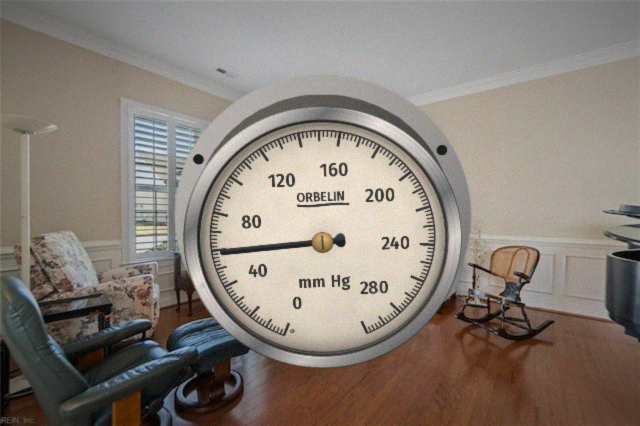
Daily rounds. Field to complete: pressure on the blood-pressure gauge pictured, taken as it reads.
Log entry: 60 mmHg
